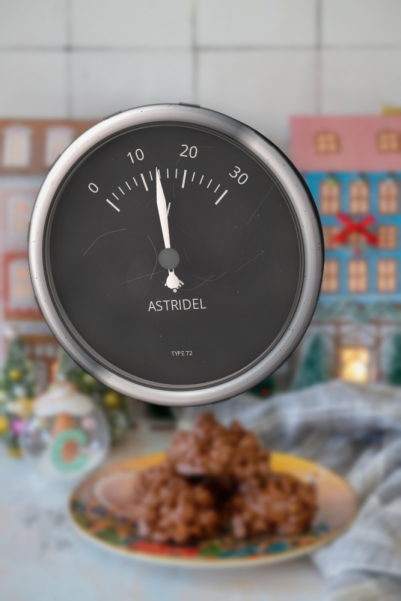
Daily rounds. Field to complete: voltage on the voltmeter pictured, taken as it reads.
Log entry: 14 V
